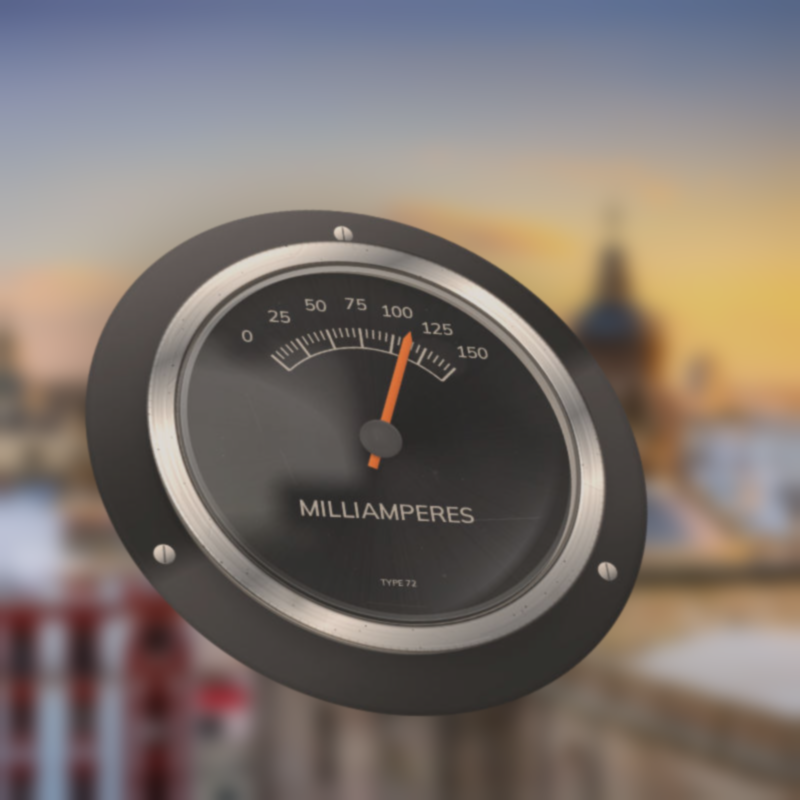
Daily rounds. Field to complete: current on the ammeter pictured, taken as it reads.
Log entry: 110 mA
